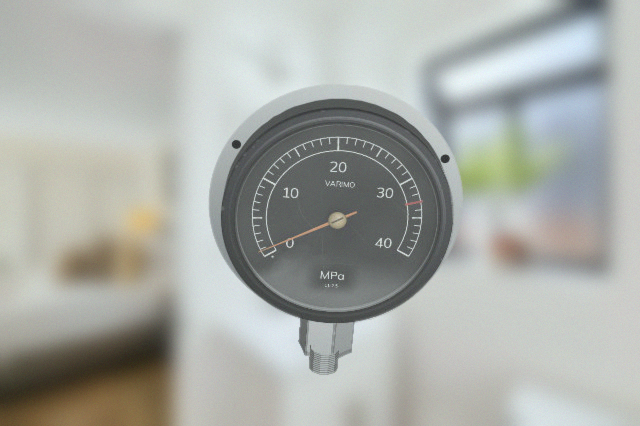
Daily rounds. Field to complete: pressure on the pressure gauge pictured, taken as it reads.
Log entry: 1 MPa
